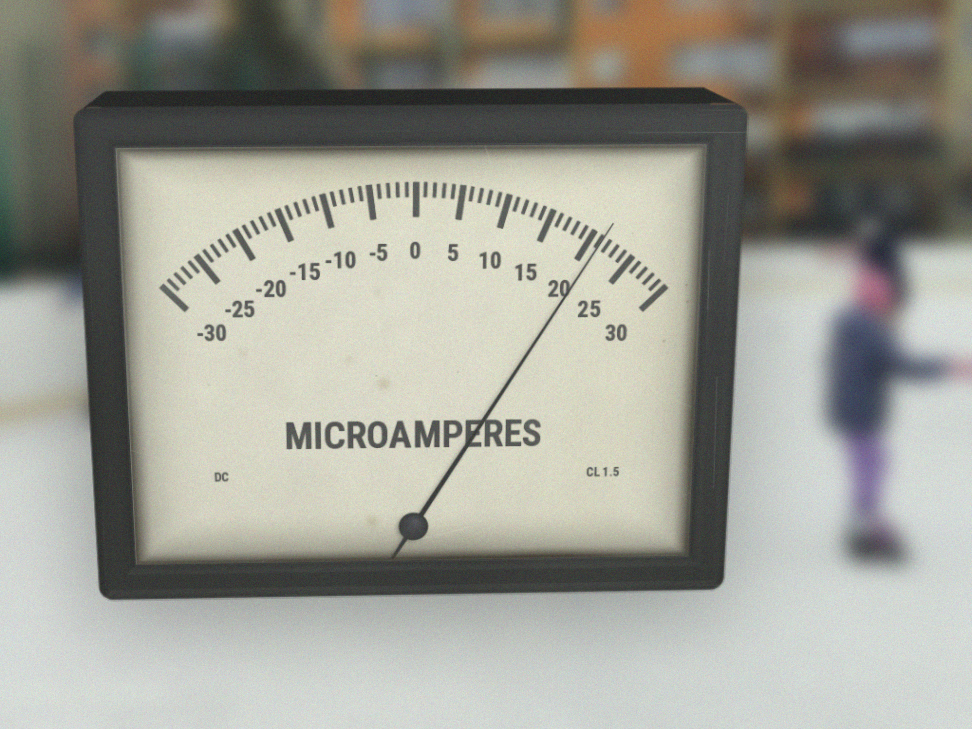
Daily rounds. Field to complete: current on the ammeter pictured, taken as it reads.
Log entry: 21 µA
